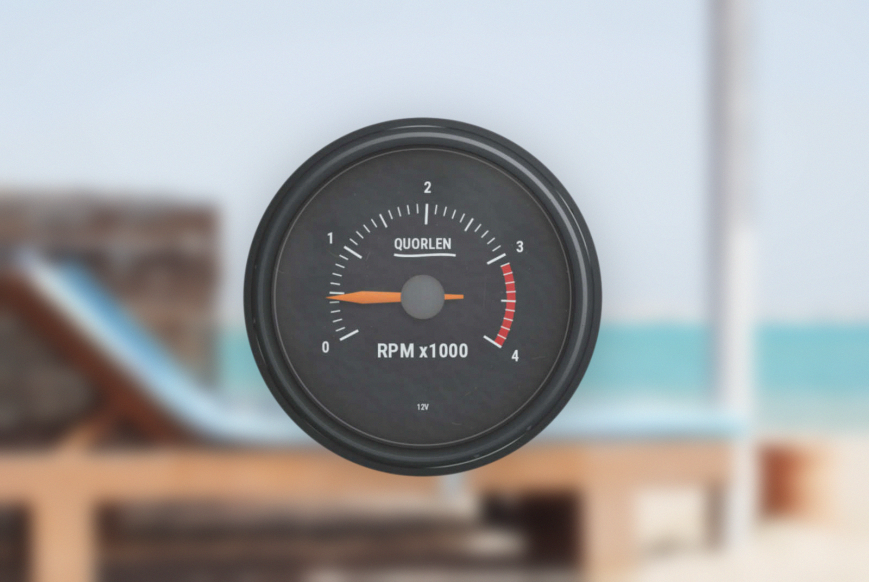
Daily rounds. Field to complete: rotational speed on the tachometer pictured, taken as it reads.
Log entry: 450 rpm
